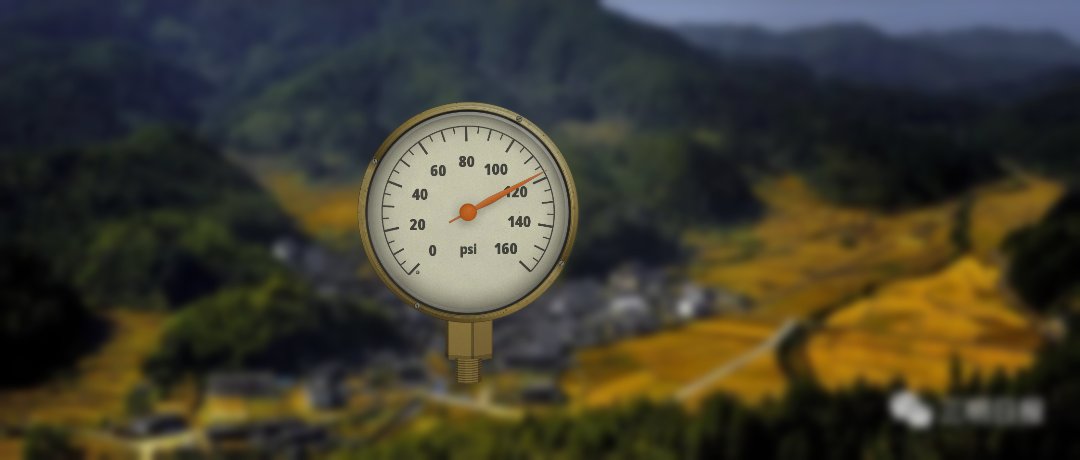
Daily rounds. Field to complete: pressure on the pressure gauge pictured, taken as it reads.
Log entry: 117.5 psi
